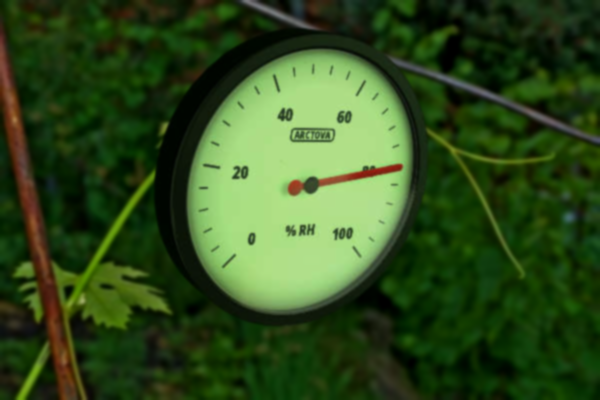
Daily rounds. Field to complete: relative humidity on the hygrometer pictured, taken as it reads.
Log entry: 80 %
